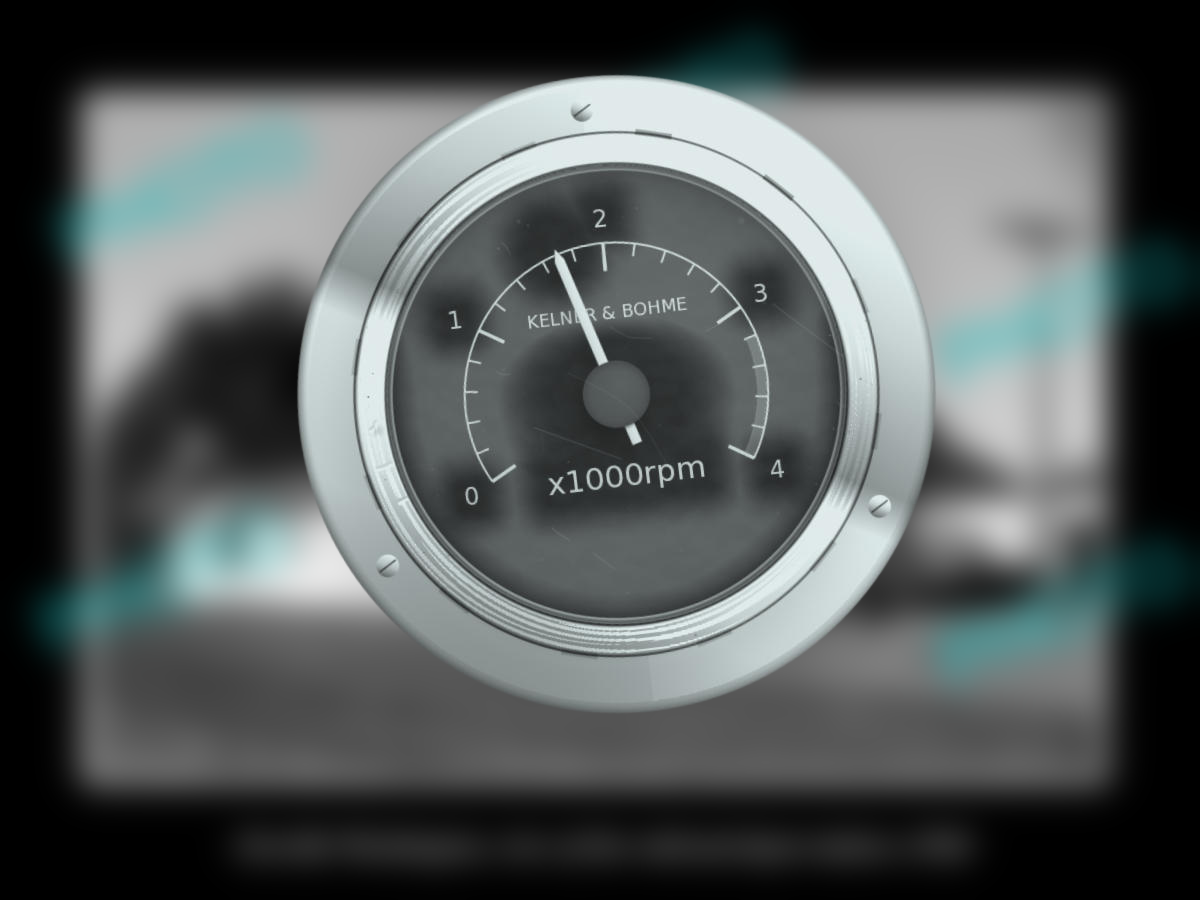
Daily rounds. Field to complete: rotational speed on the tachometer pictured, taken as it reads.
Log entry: 1700 rpm
